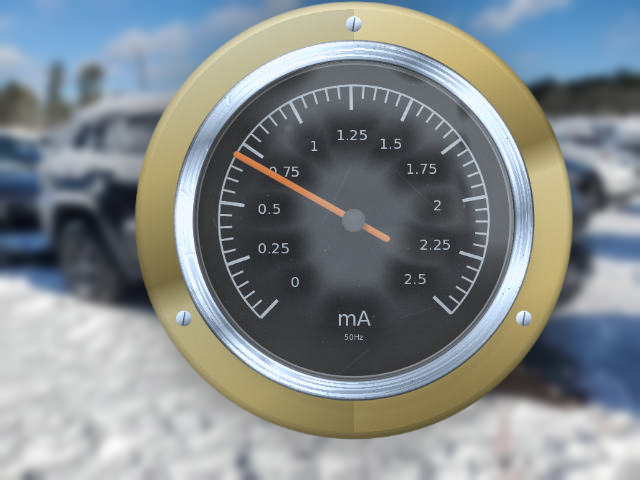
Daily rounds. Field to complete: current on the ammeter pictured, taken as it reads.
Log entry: 0.7 mA
